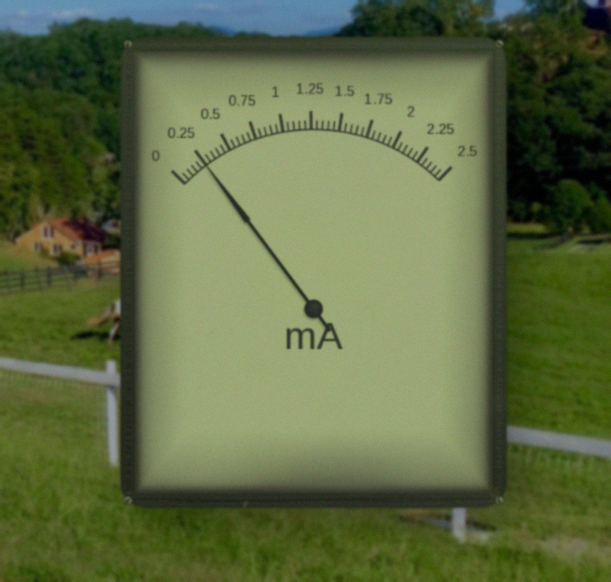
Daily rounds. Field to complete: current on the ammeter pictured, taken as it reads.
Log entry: 0.25 mA
